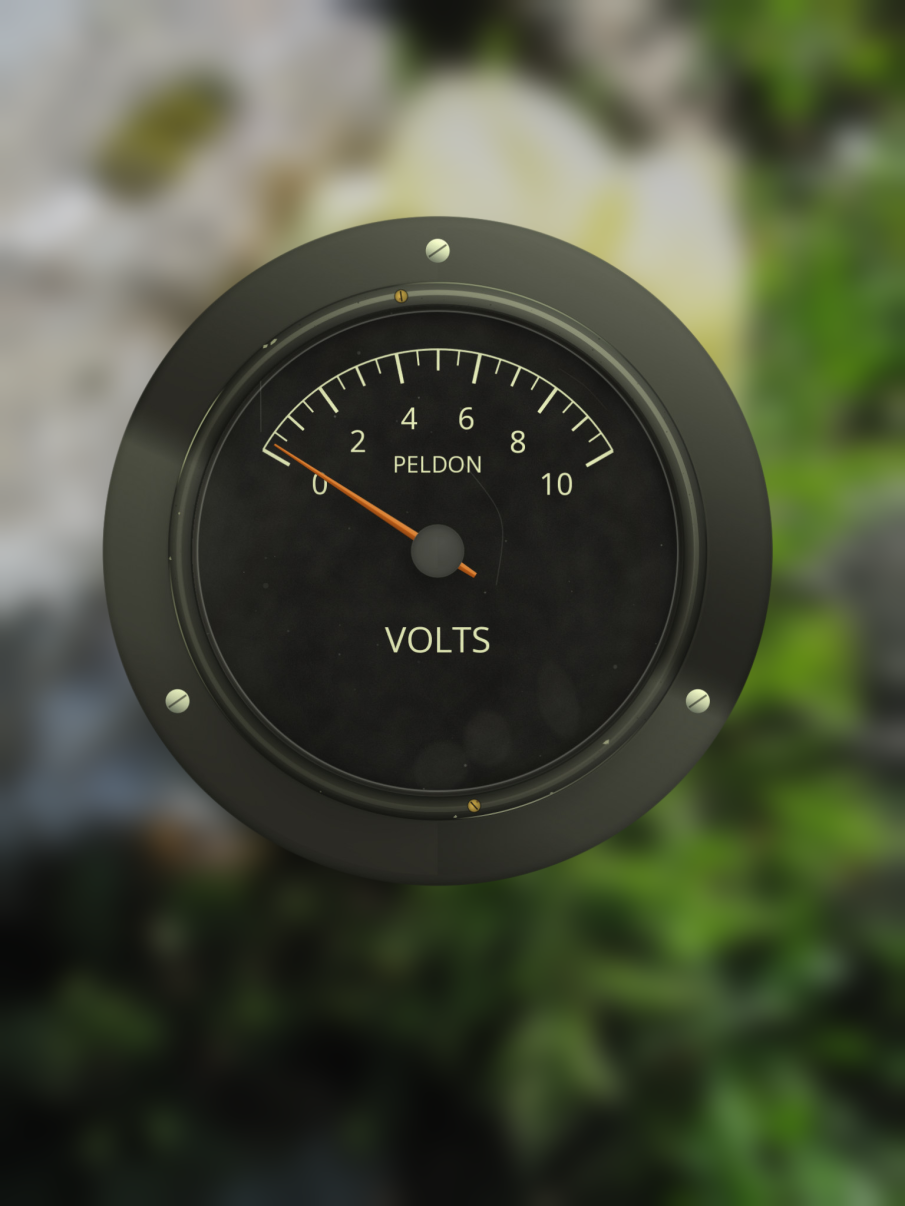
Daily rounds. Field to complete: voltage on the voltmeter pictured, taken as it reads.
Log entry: 0.25 V
